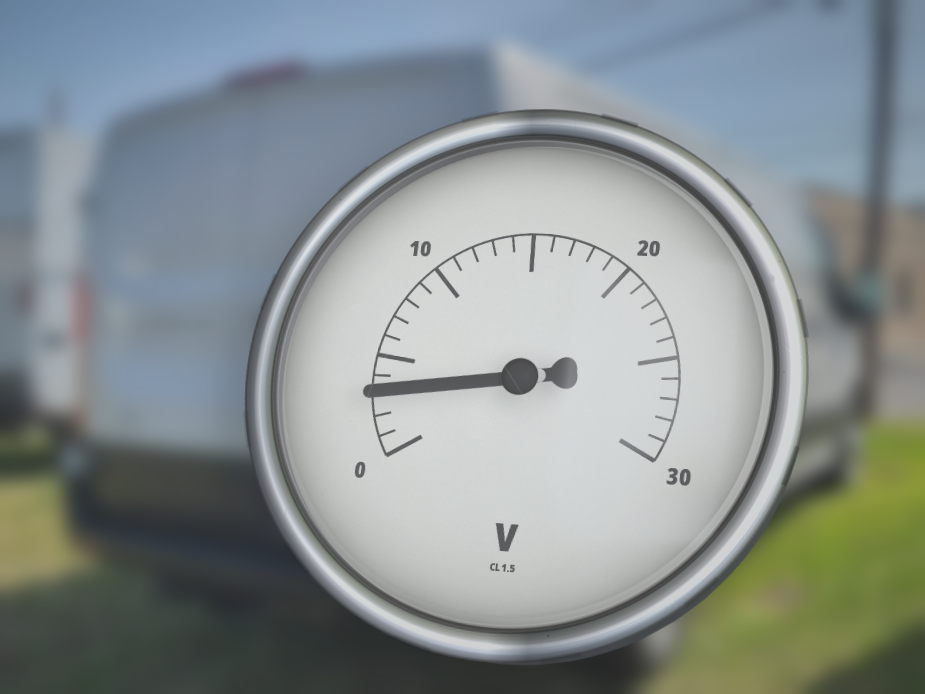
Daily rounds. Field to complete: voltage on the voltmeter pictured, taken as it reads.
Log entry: 3 V
